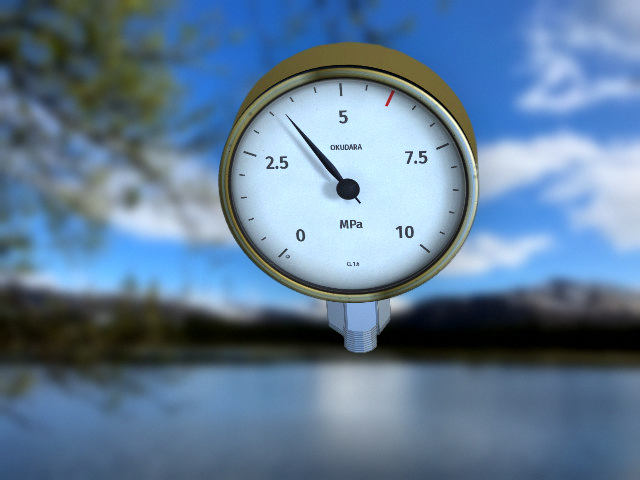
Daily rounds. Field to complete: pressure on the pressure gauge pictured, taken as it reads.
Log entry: 3.75 MPa
